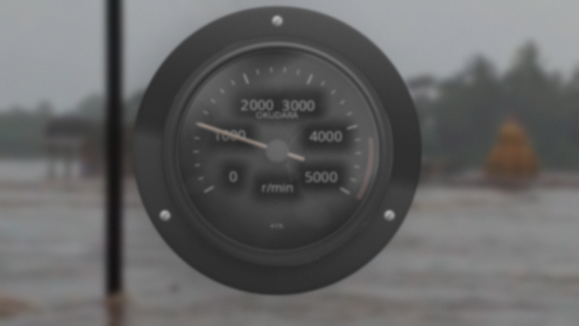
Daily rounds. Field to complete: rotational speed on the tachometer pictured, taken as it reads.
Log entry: 1000 rpm
